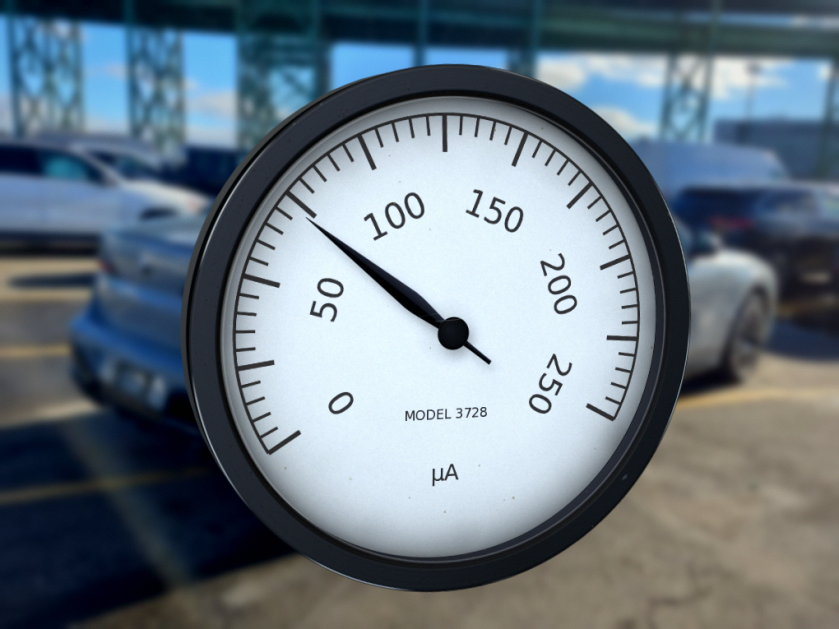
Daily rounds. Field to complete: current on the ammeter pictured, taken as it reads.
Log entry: 72.5 µA
